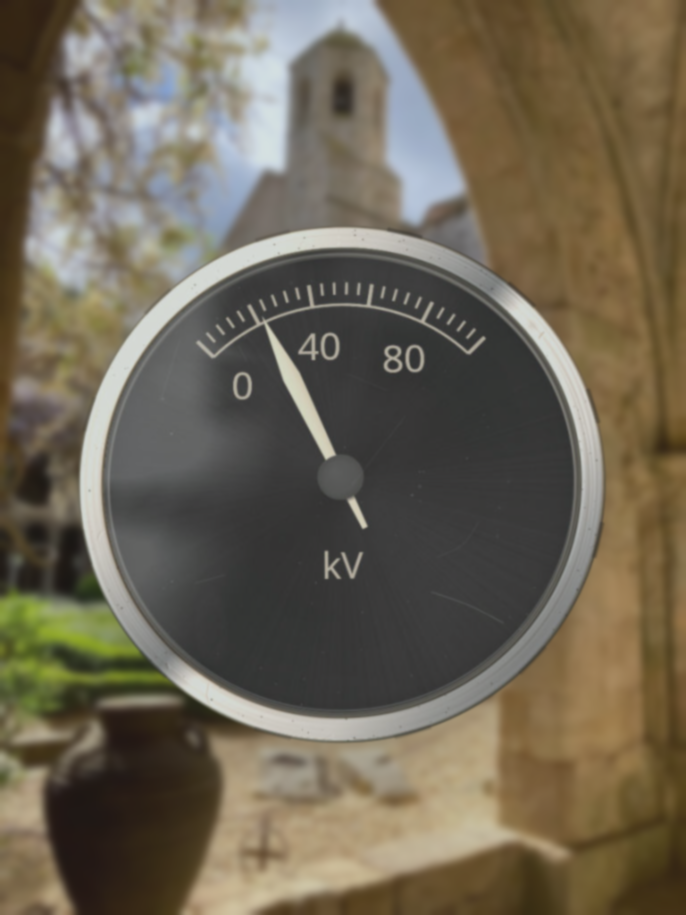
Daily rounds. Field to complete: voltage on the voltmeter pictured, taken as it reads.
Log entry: 22 kV
